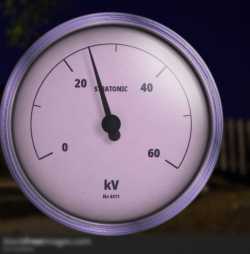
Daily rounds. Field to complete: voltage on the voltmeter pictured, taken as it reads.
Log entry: 25 kV
